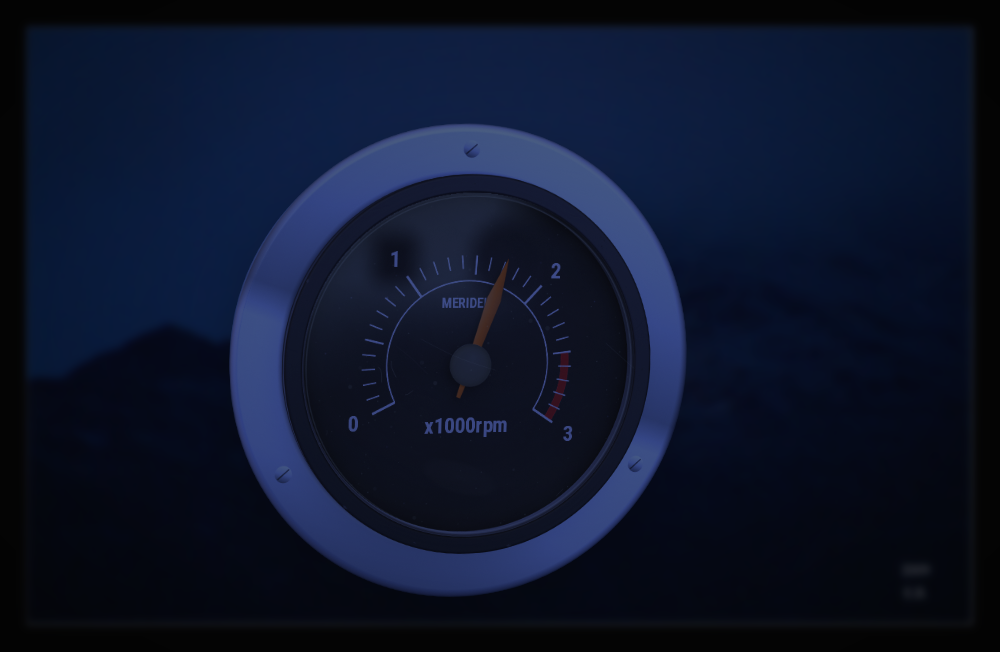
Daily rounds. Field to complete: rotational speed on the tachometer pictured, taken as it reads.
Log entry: 1700 rpm
